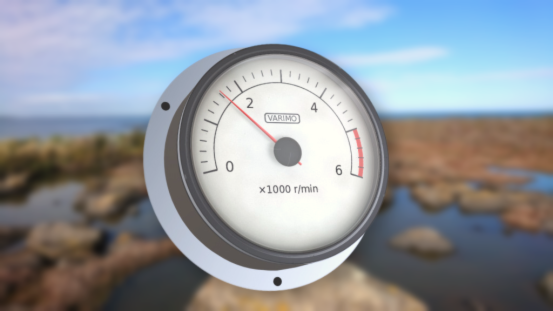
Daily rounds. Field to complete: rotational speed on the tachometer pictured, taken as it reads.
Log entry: 1600 rpm
